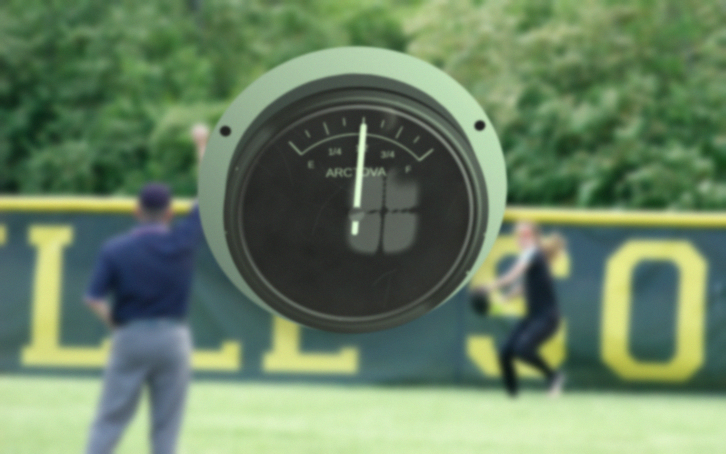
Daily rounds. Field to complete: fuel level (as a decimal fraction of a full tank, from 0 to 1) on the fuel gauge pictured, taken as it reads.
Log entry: 0.5
